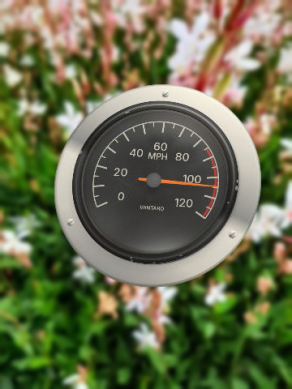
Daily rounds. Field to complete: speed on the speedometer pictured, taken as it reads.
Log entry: 105 mph
